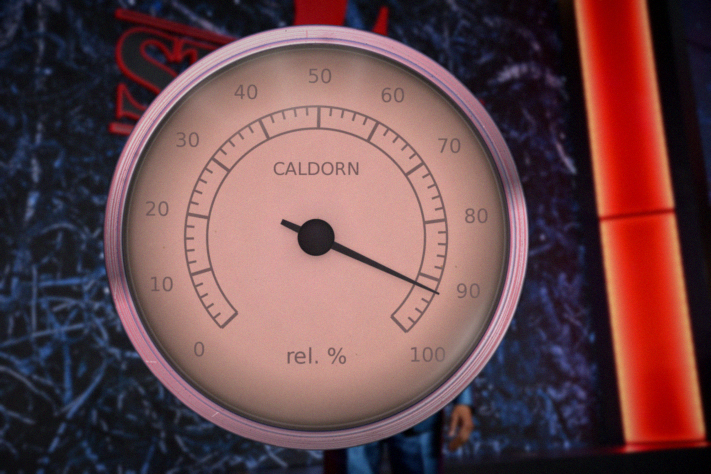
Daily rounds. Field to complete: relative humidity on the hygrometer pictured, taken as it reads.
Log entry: 92 %
